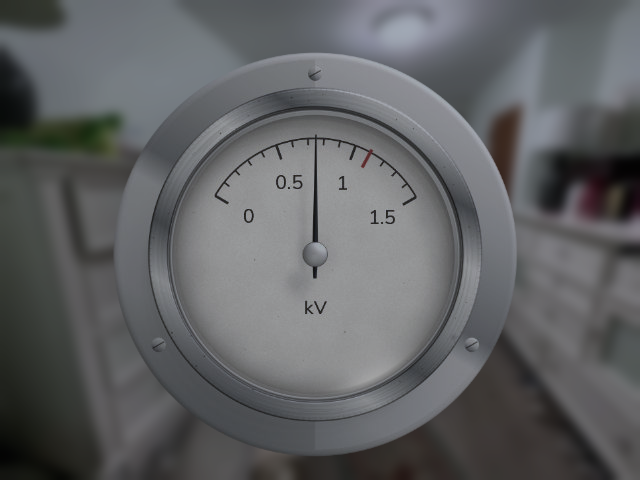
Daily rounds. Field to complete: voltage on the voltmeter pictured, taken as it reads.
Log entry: 0.75 kV
